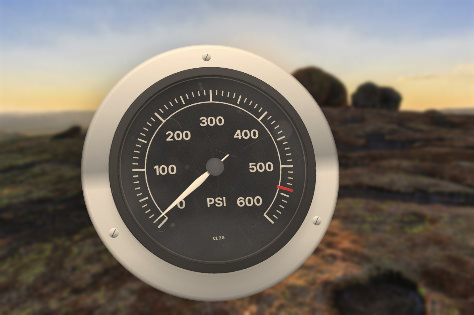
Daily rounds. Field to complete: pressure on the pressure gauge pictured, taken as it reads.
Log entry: 10 psi
